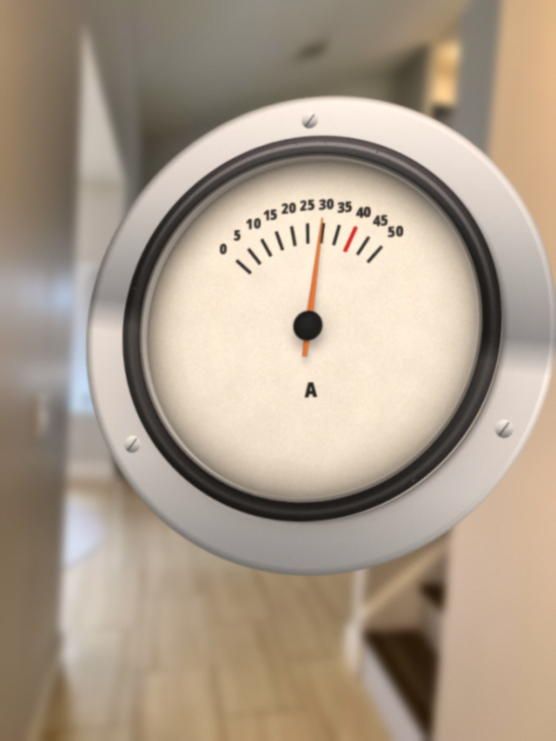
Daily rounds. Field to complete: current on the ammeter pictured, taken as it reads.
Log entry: 30 A
